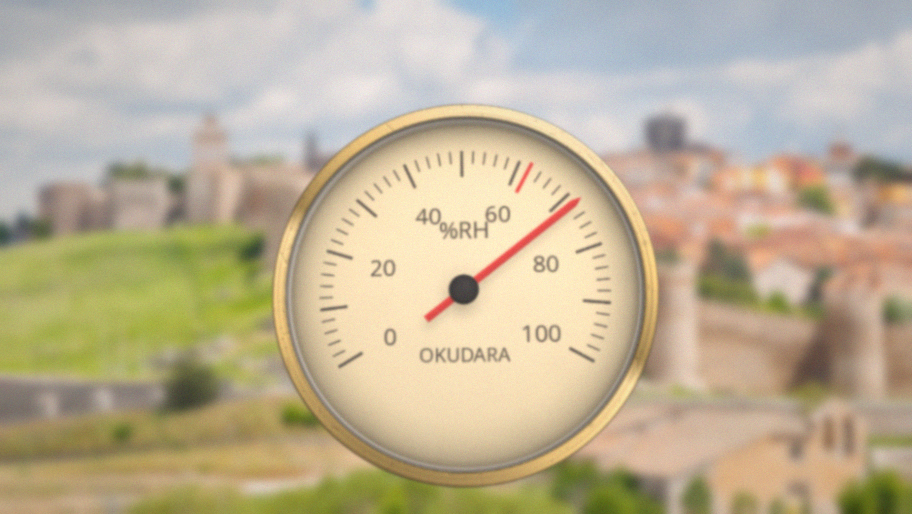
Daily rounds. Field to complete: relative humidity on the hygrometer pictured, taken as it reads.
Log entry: 72 %
